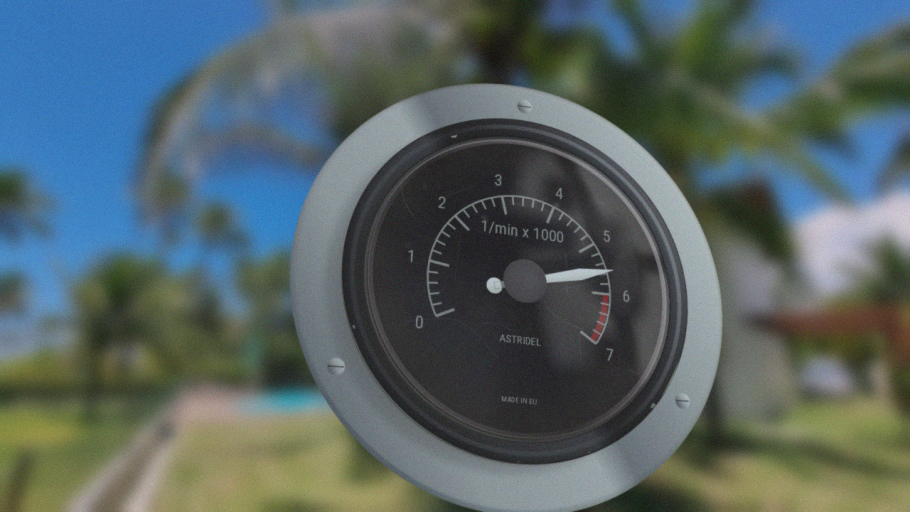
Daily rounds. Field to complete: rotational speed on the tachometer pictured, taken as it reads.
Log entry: 5600 rpm
